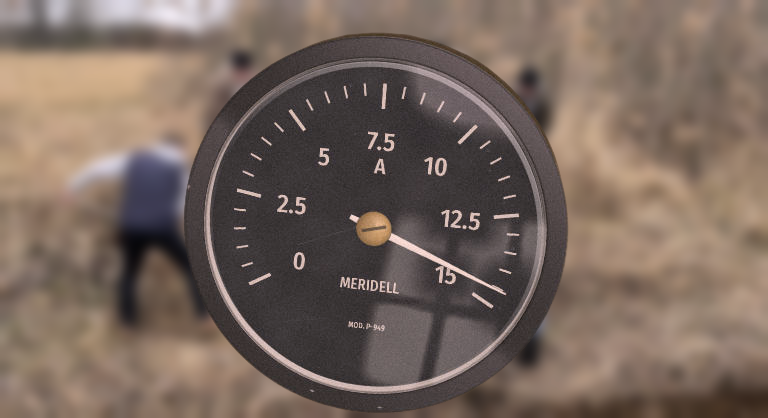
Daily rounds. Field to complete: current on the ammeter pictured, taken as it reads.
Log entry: 14.5 A
